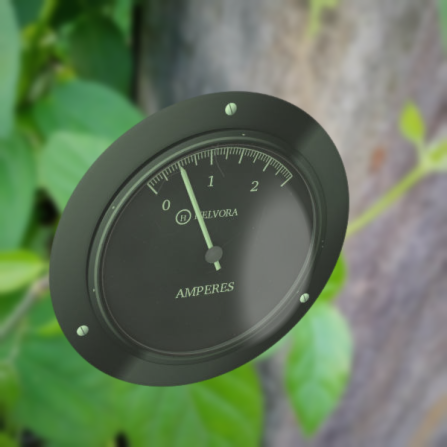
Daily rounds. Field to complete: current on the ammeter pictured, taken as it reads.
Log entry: 0.5 A
